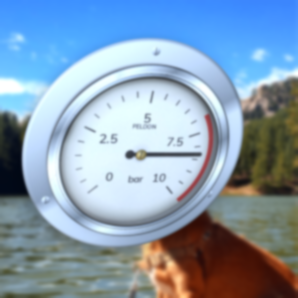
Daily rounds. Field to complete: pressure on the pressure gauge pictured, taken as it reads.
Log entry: 8.25 bar
